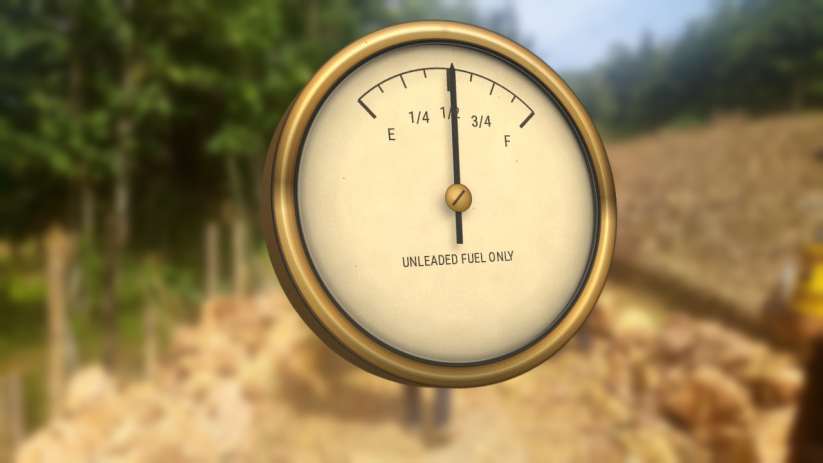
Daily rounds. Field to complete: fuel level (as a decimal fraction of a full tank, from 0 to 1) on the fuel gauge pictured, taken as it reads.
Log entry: 0.5
